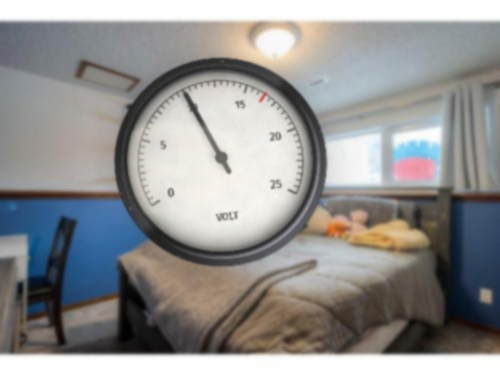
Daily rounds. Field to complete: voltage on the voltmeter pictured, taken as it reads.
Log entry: 10 V
